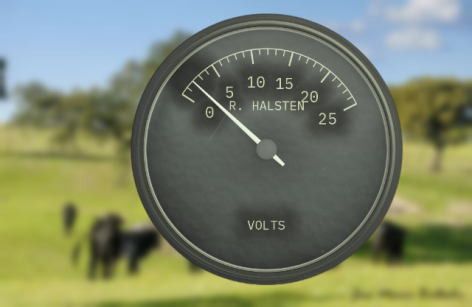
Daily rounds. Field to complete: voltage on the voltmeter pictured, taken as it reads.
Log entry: 2 V
